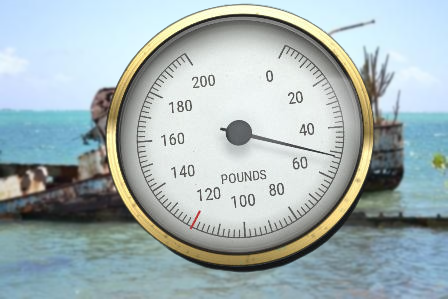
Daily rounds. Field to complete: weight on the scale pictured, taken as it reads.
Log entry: 52 lb
